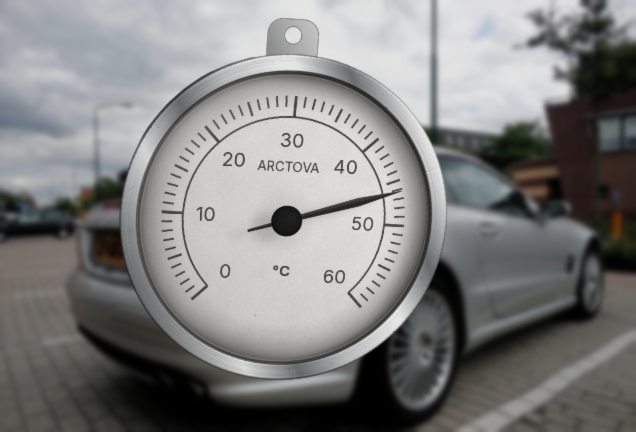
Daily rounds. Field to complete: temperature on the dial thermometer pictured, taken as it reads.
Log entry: 46 °C
